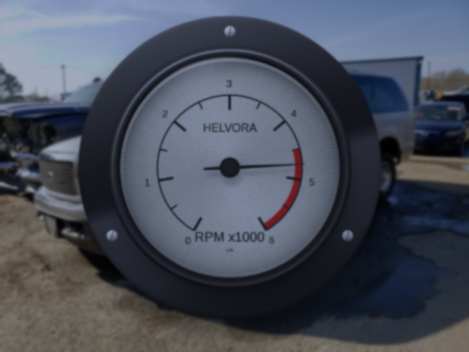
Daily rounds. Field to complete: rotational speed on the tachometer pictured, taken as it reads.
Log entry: 4750 rpm
